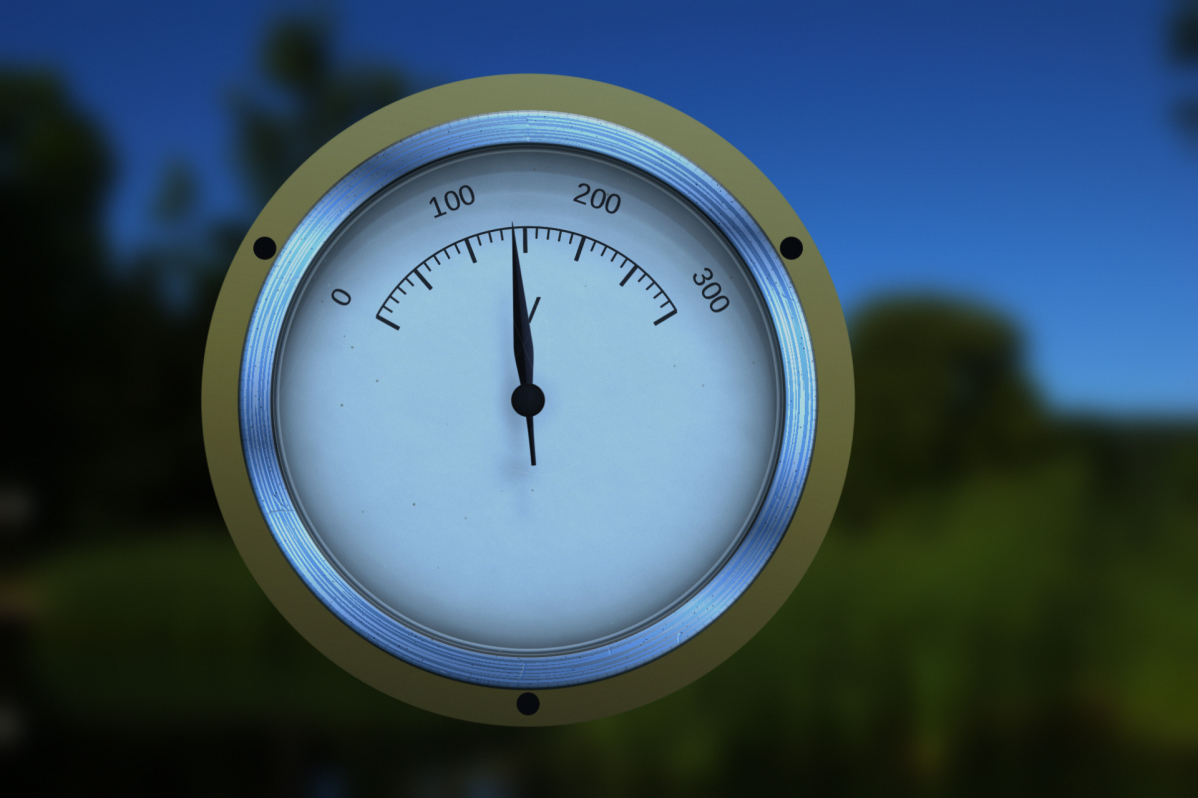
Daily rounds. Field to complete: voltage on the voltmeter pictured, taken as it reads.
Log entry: 140 V
